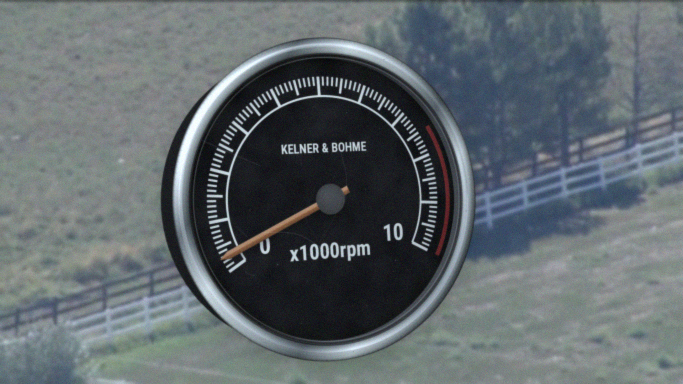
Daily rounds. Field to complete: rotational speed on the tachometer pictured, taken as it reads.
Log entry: 300 rpm
